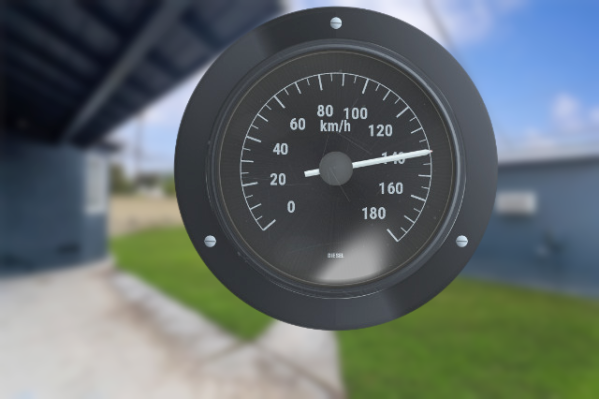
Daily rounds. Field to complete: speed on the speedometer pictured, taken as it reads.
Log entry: 140 km/h
